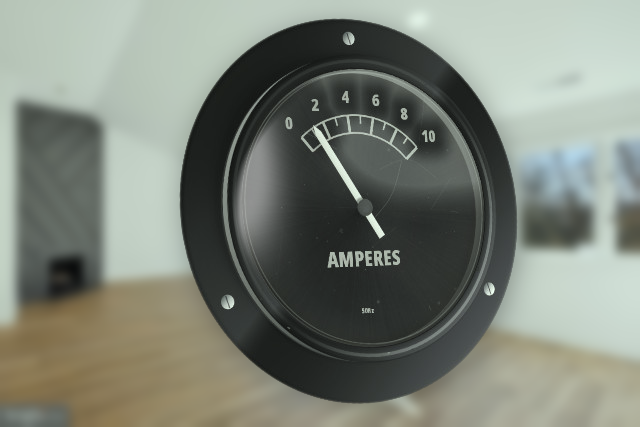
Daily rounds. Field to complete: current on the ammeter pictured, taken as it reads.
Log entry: 1 A
